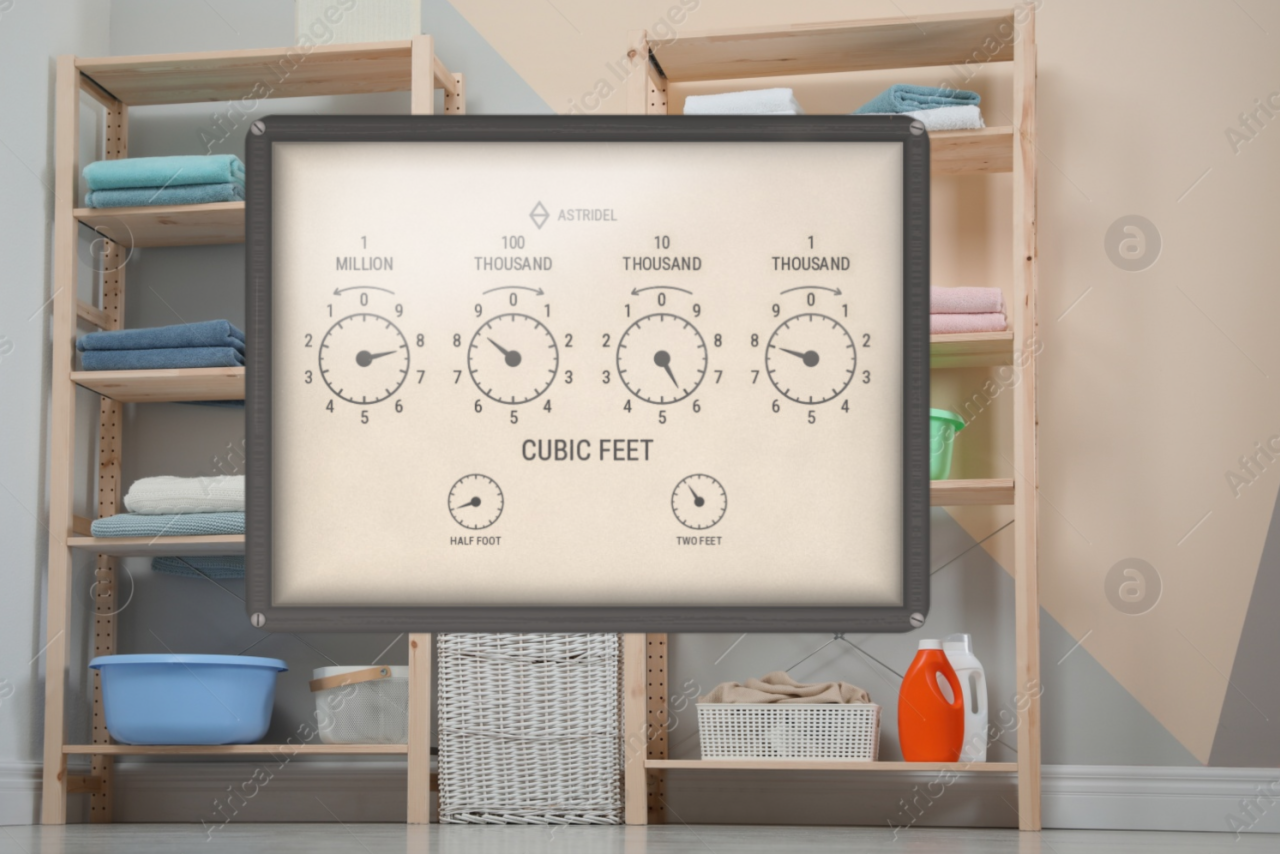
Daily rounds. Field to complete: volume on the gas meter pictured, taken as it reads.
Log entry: 785800 ft³
